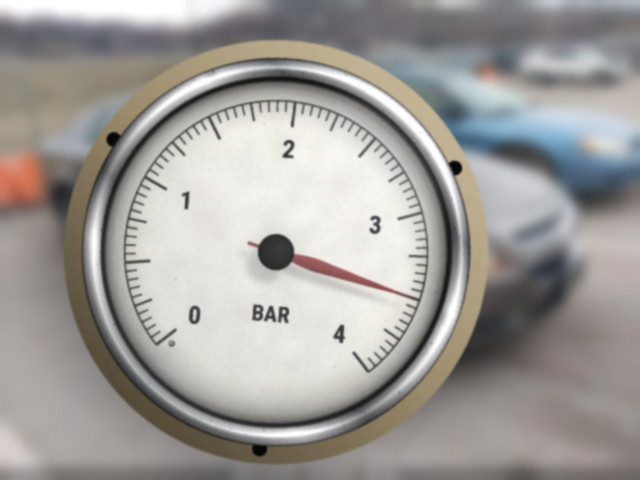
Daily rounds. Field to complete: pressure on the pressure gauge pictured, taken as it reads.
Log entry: 3.5 bar
